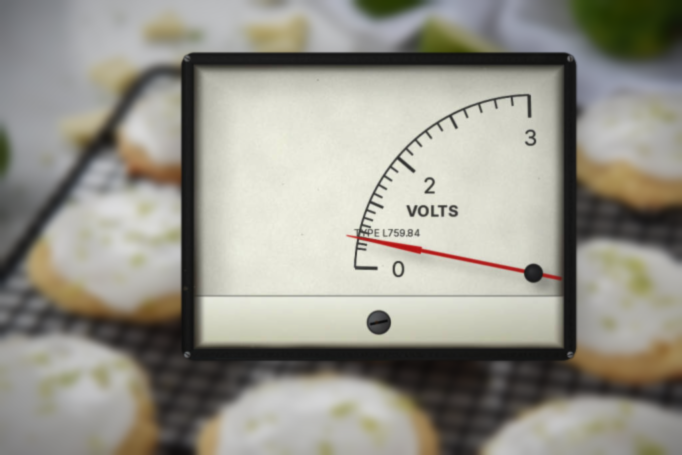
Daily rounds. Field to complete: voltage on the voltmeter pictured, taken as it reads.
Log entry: 1 V
